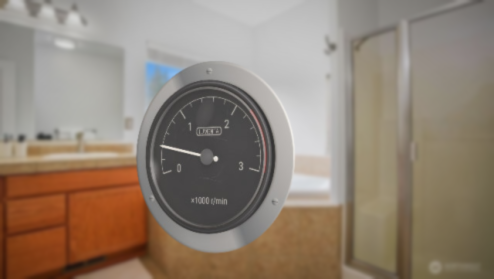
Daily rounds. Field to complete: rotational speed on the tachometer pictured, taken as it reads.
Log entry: 400 rpm
